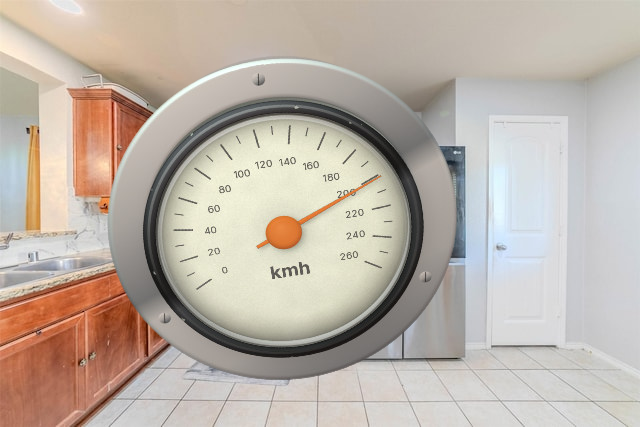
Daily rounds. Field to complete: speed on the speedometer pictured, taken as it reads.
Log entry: 200 km/h
